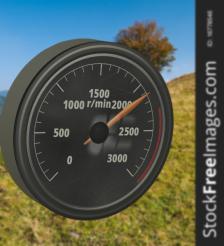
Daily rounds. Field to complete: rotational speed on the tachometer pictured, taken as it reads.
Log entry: 2100 rpm
